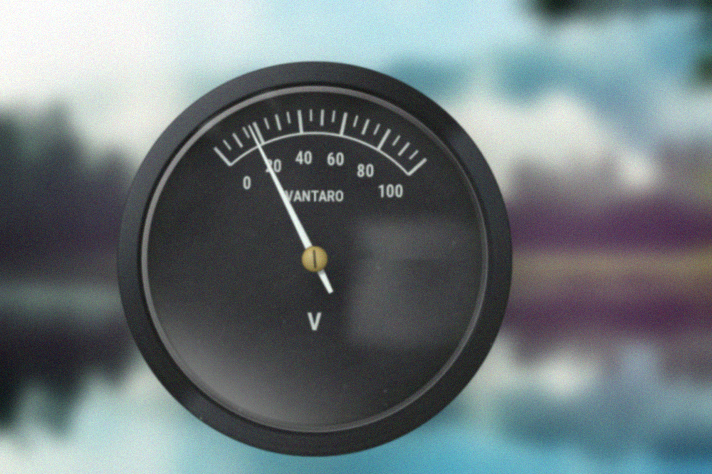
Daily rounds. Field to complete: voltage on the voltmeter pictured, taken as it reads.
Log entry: 17.5 V
